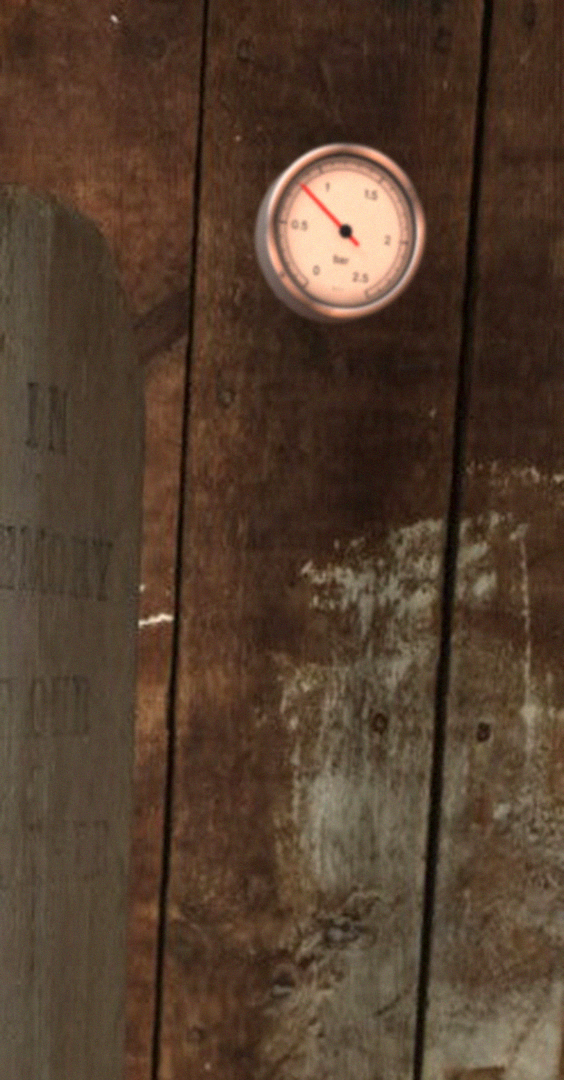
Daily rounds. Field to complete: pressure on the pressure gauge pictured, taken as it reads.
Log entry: 0.8 bar
